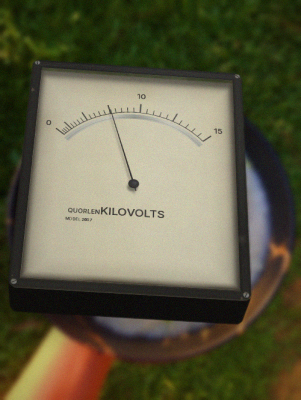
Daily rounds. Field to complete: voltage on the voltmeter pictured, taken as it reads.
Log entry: 7.5 kV
